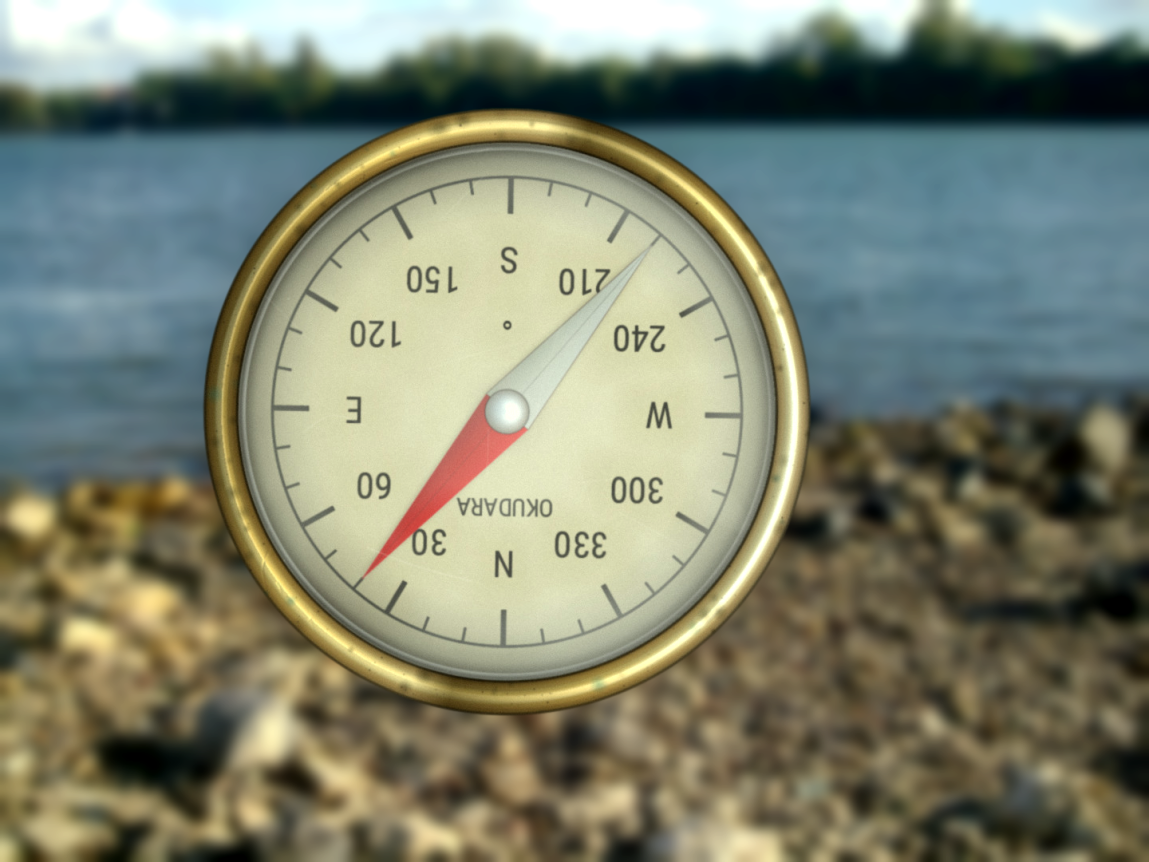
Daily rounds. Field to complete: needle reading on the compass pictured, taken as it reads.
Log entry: 40 °
